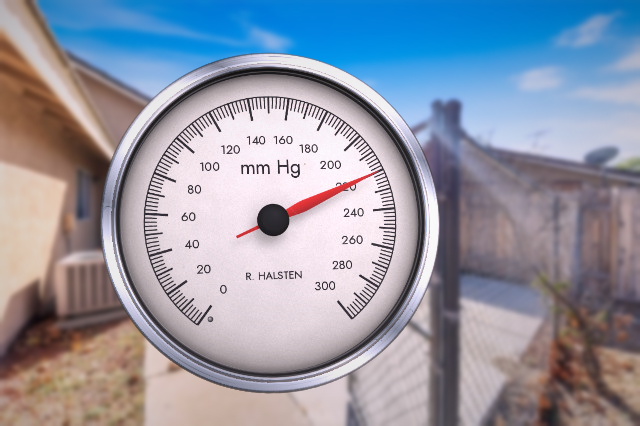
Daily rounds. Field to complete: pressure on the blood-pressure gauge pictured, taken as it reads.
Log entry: 220 mmHg
